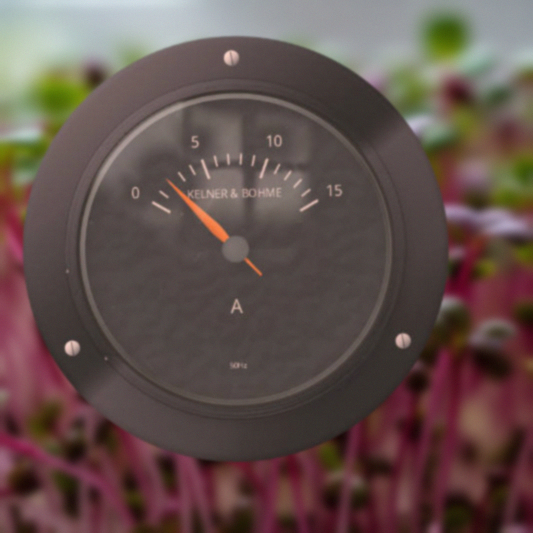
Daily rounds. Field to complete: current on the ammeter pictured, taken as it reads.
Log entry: 2 A
